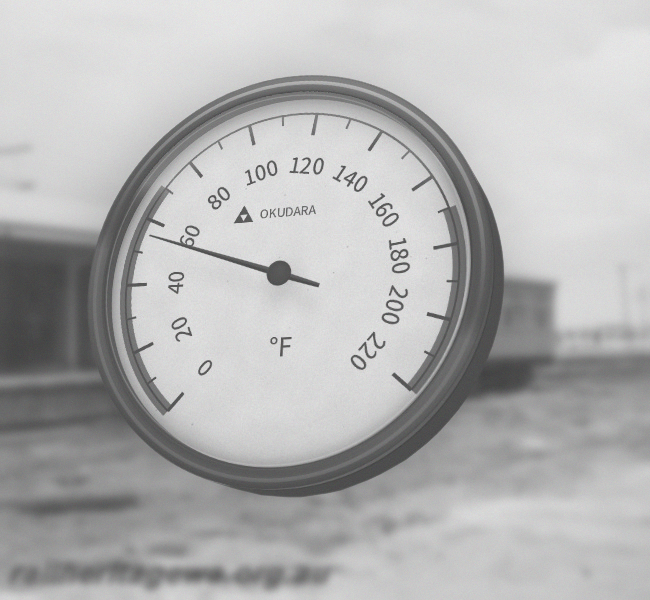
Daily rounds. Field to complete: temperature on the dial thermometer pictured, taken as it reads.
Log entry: 55 °F
